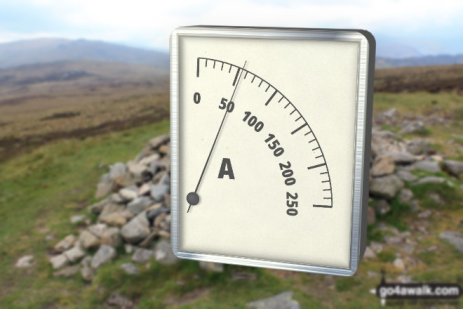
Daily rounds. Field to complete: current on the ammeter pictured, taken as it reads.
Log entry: 55 A
